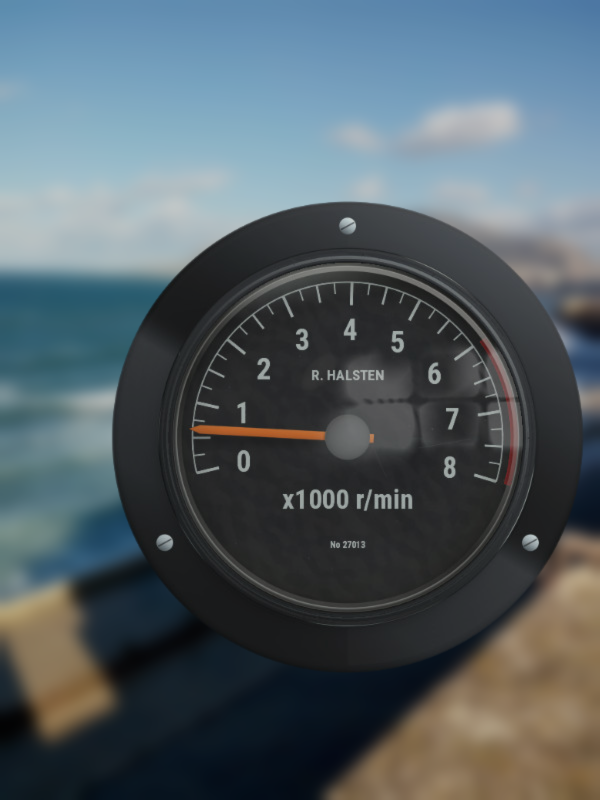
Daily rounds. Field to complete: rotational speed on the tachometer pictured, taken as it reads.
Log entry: 625 rpm
